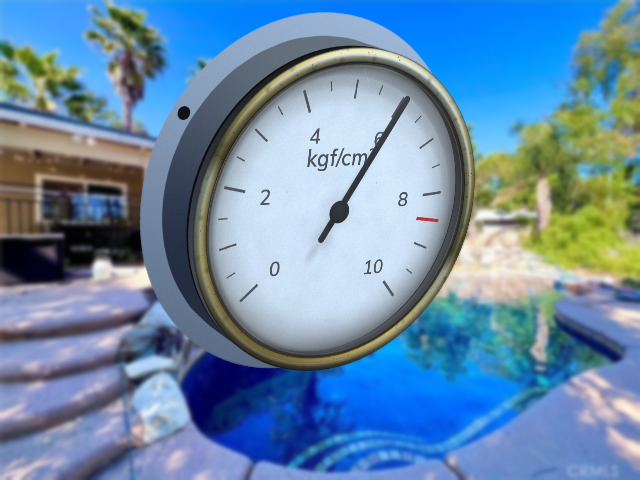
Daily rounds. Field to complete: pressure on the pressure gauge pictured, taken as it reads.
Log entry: 6 kg/cm²
